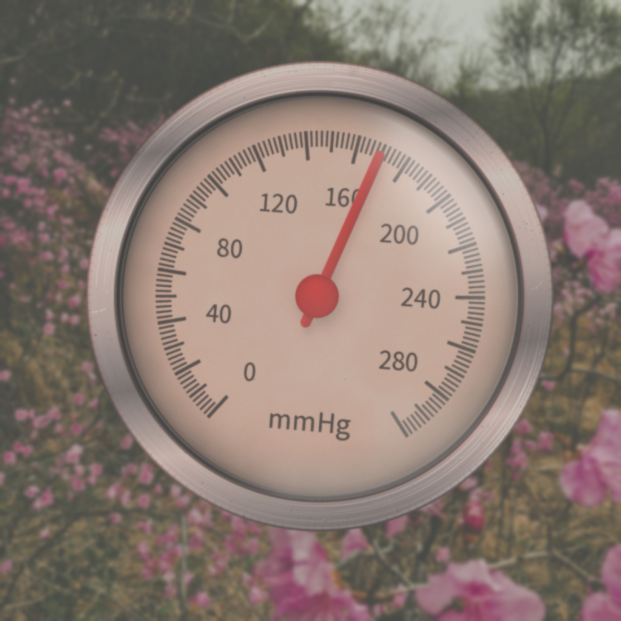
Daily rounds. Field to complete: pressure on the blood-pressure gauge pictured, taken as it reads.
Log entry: 170 mmHg
